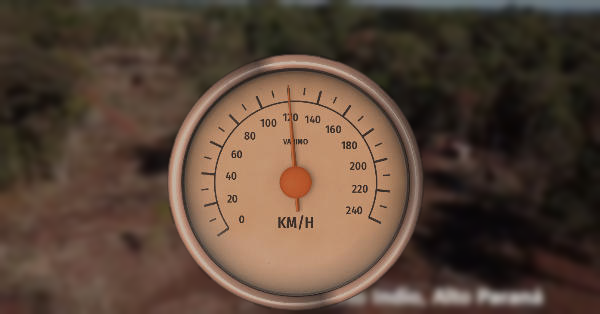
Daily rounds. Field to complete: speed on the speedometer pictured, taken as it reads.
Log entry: 120 km/h
